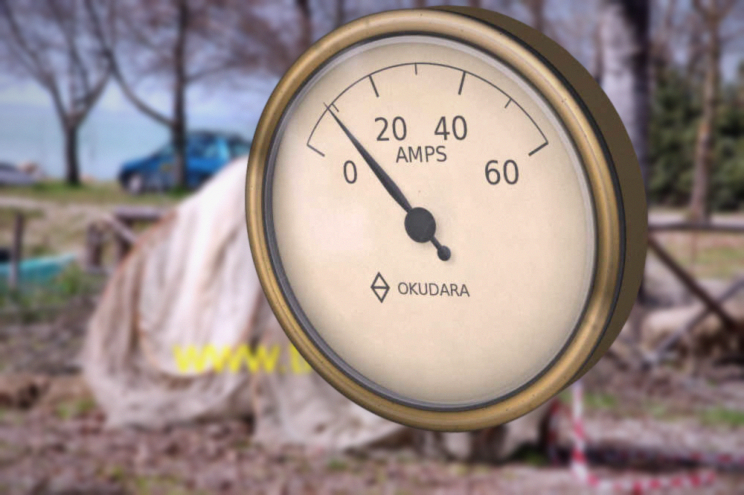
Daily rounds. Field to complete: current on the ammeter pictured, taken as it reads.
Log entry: 10 A
